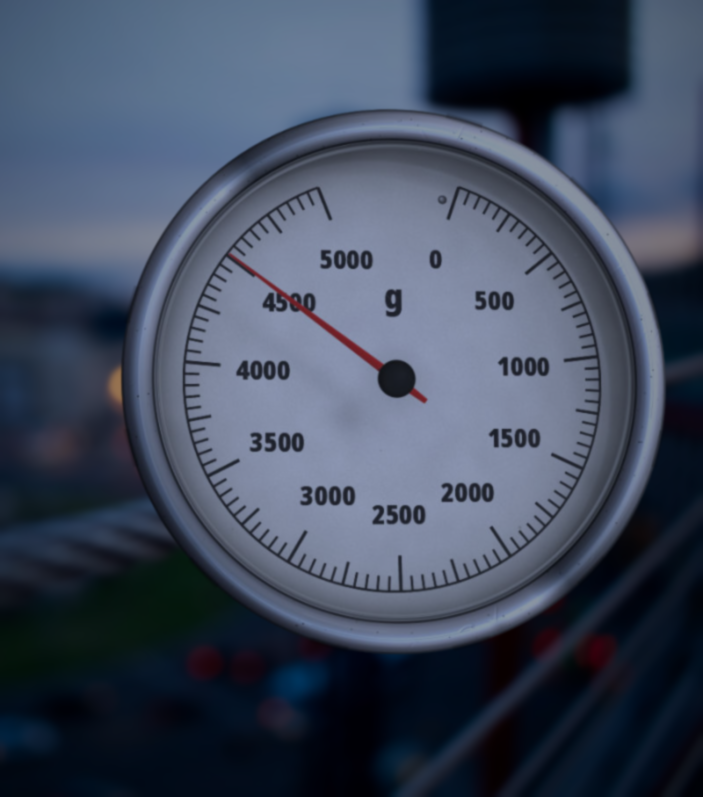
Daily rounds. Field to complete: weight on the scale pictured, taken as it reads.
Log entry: 4500 g
